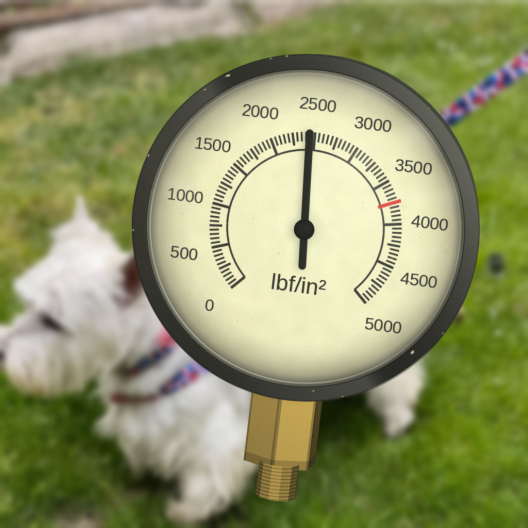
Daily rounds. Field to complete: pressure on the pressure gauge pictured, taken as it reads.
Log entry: 2450 psi
